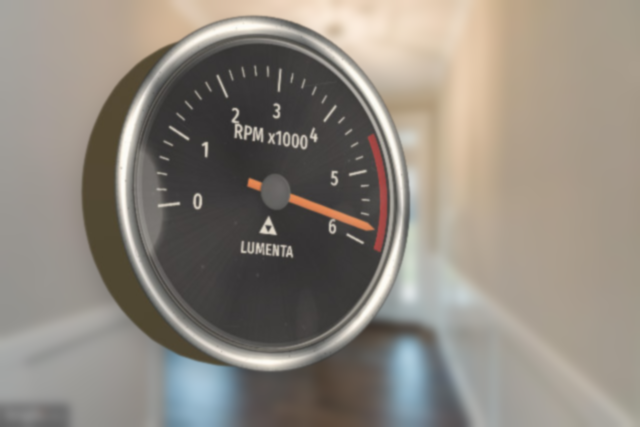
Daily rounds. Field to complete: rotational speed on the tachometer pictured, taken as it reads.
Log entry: 5800 rpm
